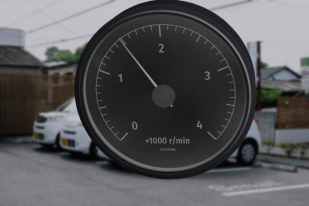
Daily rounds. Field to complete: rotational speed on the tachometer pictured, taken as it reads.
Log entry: 1500 rpm
